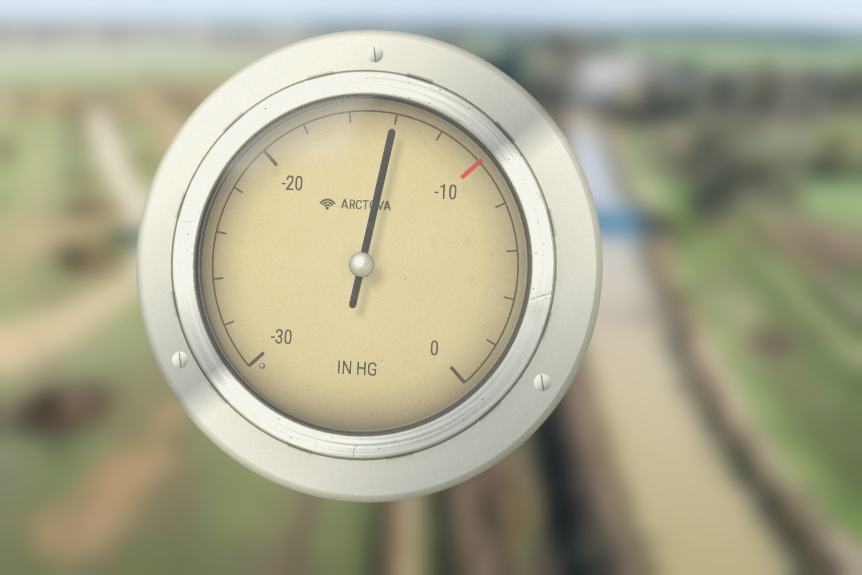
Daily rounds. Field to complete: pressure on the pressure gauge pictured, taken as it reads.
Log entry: -14 inHg
